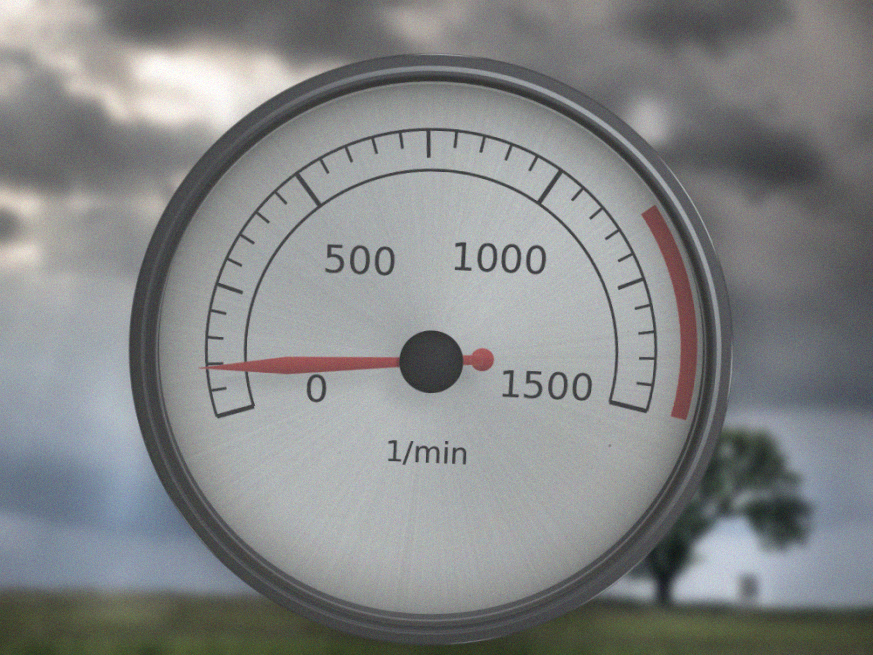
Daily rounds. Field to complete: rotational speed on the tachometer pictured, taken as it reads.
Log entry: 100 rpm
